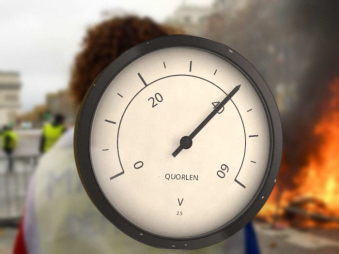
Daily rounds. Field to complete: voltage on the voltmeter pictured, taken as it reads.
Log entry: 40 V
